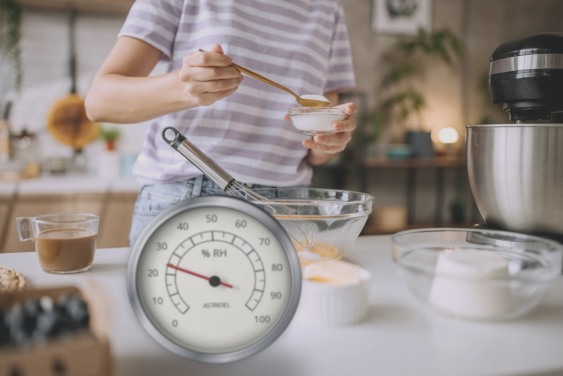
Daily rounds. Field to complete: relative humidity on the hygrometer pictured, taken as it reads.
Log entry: 25 %
